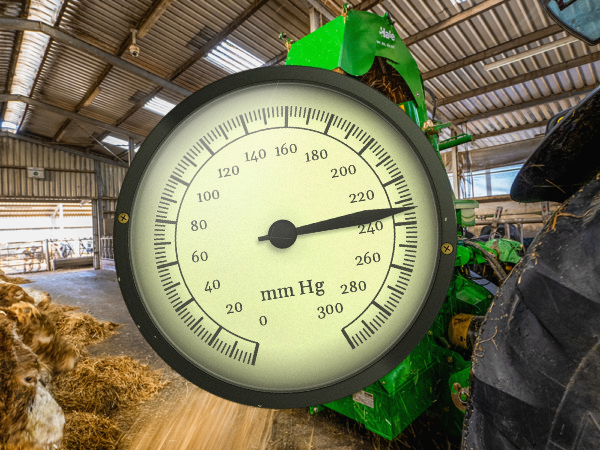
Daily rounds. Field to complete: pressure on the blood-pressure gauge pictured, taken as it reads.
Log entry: 234 mmHg
